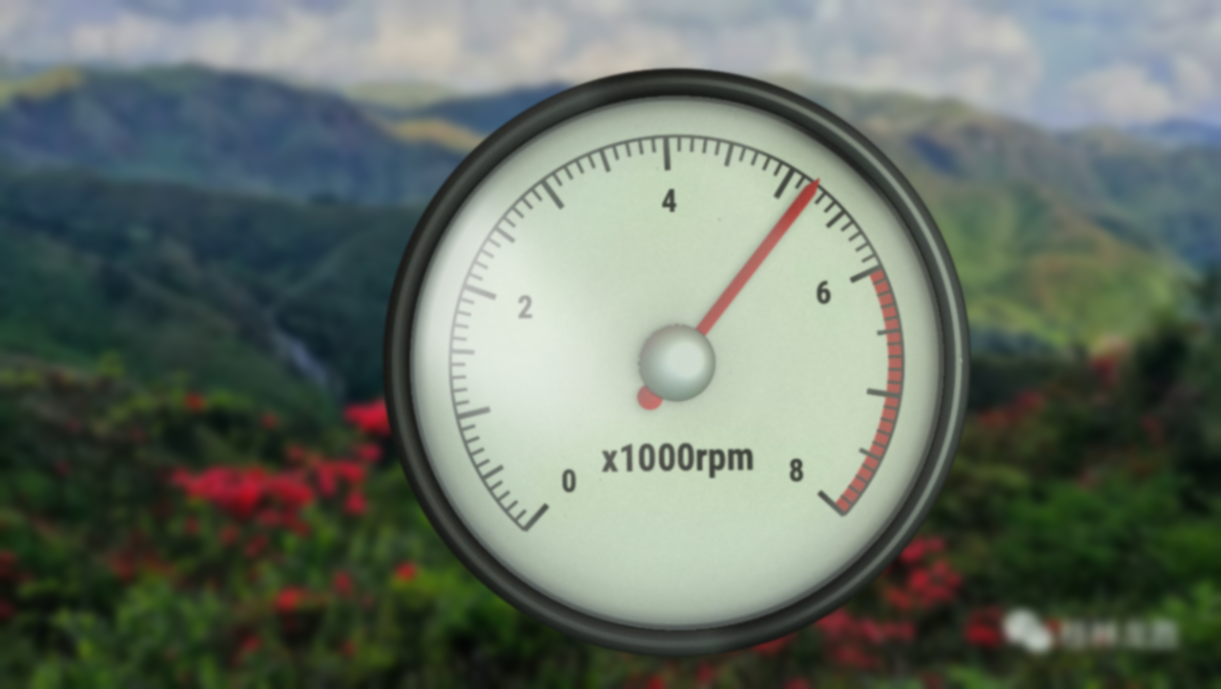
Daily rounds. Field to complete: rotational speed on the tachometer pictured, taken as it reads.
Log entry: 5200 rpm
